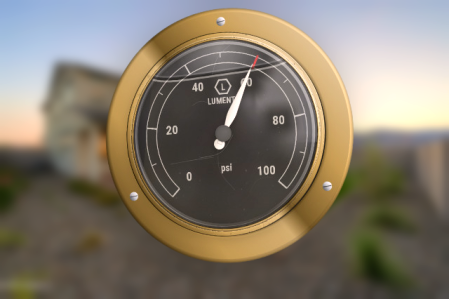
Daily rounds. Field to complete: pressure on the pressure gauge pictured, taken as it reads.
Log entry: 60 psi
